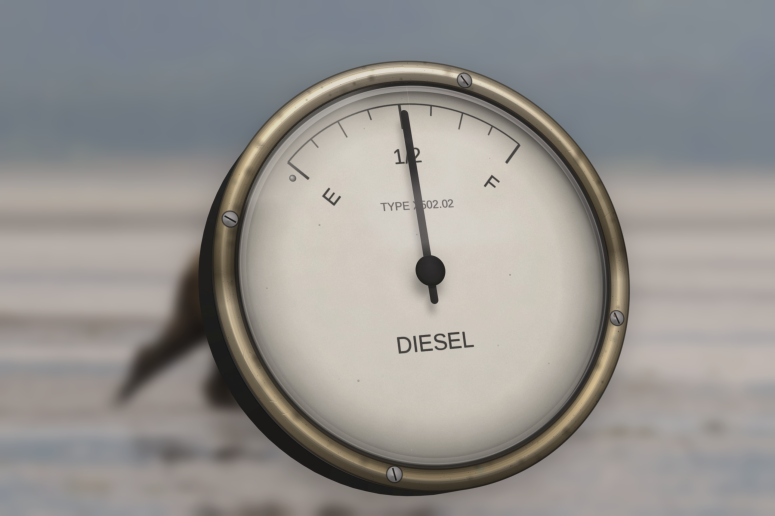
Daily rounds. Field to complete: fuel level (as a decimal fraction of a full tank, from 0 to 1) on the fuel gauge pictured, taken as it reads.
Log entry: 0.5
